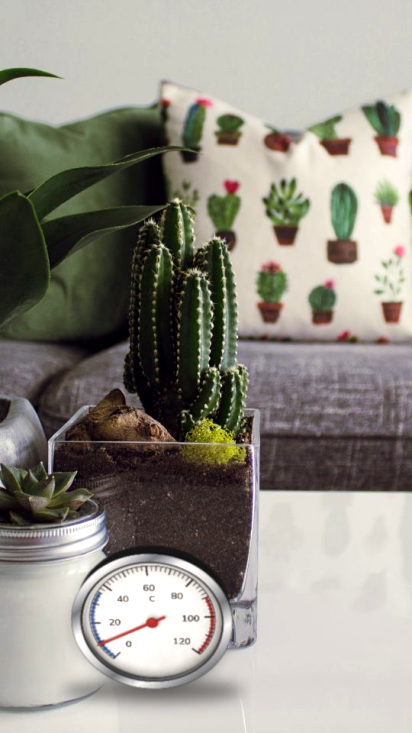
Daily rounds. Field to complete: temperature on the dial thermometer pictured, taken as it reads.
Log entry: 10 °C
